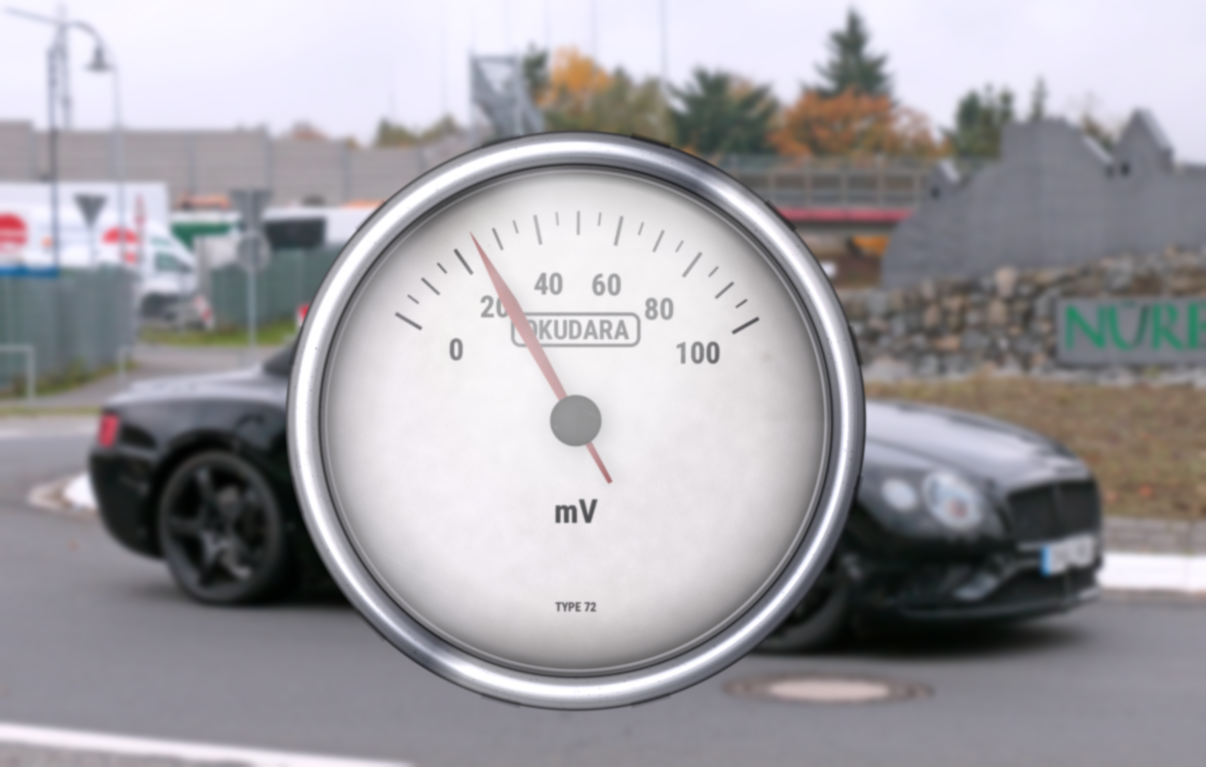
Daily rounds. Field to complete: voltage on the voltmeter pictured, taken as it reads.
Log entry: 25 mV
